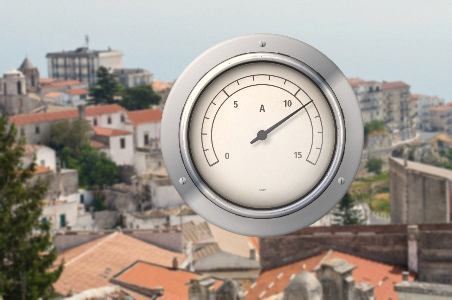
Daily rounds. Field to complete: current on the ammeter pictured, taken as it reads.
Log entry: 11 A
